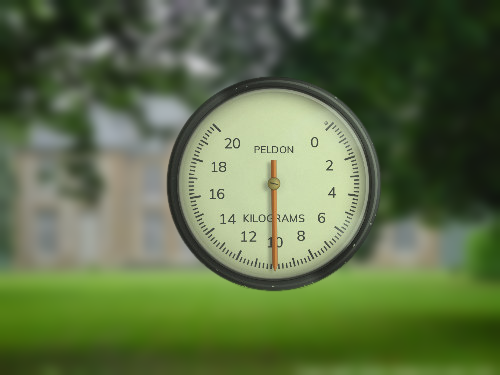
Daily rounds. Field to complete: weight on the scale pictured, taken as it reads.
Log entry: 10 kg
